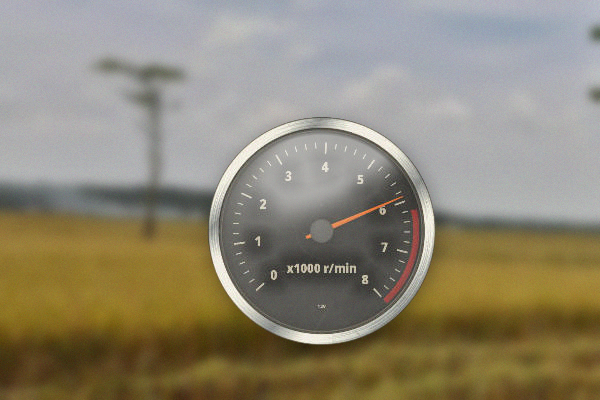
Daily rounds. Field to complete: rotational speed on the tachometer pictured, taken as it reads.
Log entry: 5900 rpm
